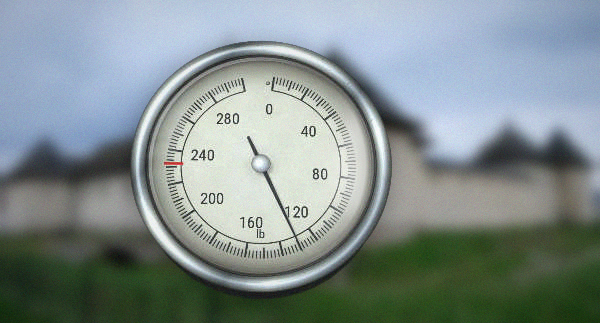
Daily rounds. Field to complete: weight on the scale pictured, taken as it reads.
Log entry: 130 lb
